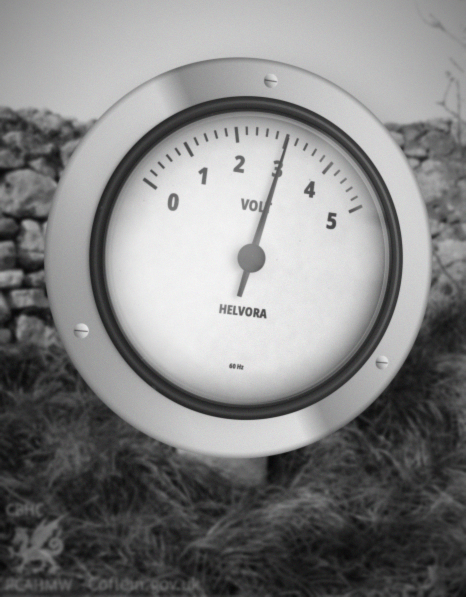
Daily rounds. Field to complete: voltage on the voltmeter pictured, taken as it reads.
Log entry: 3 V
